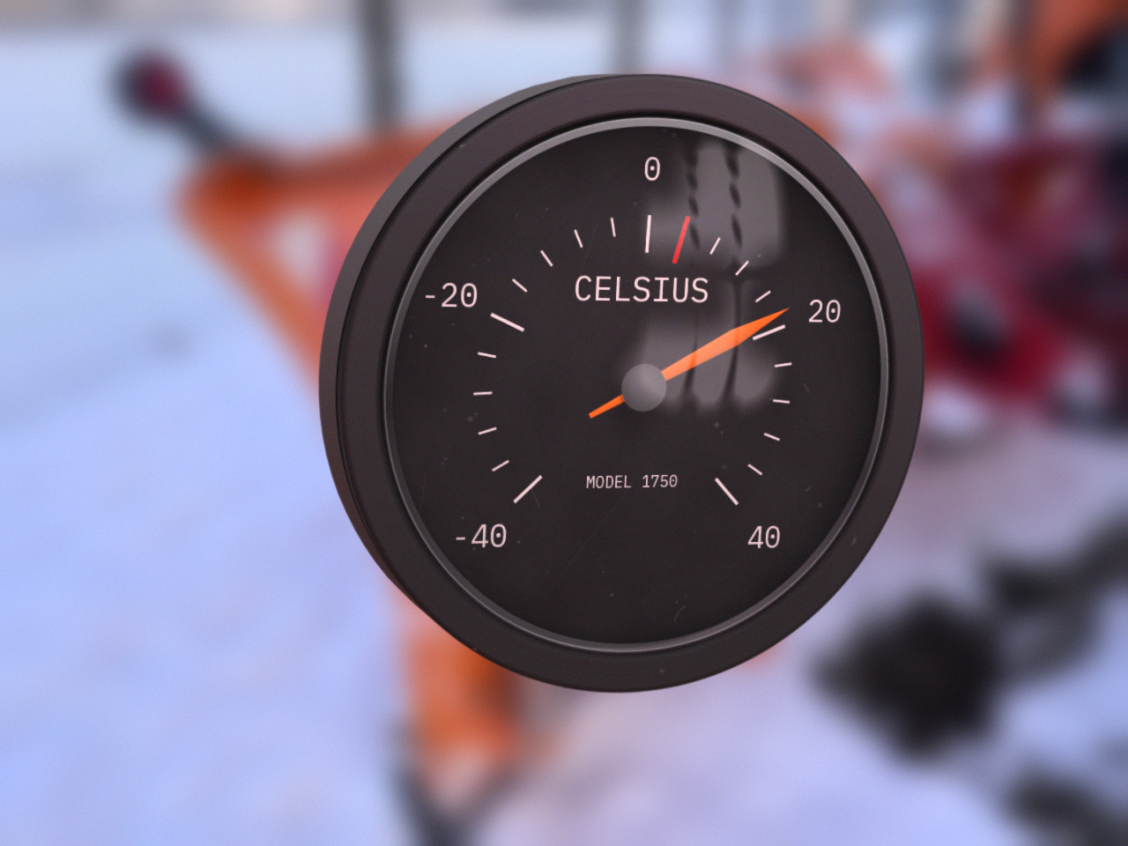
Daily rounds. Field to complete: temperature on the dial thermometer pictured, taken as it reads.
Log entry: 18 °C
